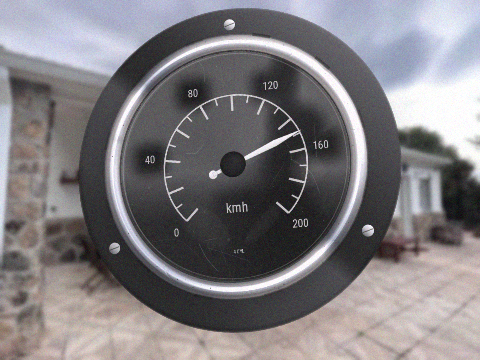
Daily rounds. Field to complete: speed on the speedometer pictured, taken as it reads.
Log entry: 150 km/h
